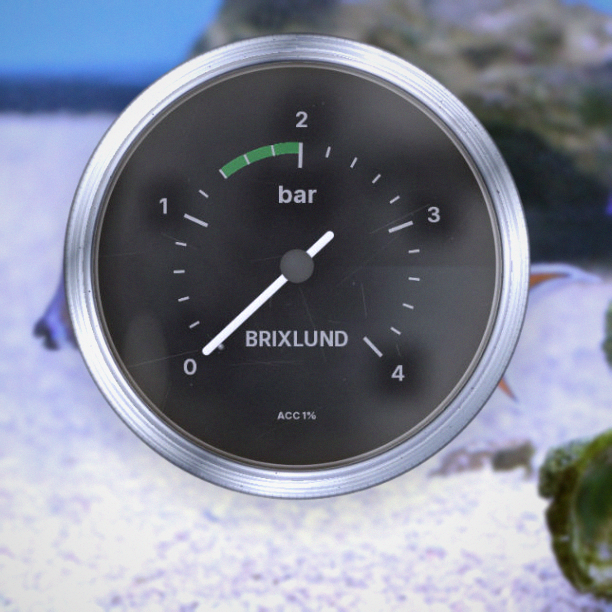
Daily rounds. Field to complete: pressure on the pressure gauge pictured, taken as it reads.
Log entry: 0 bar
